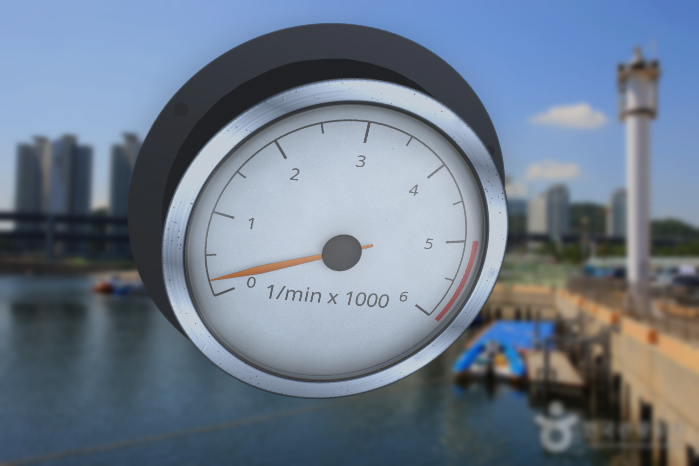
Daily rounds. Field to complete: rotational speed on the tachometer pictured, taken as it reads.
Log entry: 250 rpm
